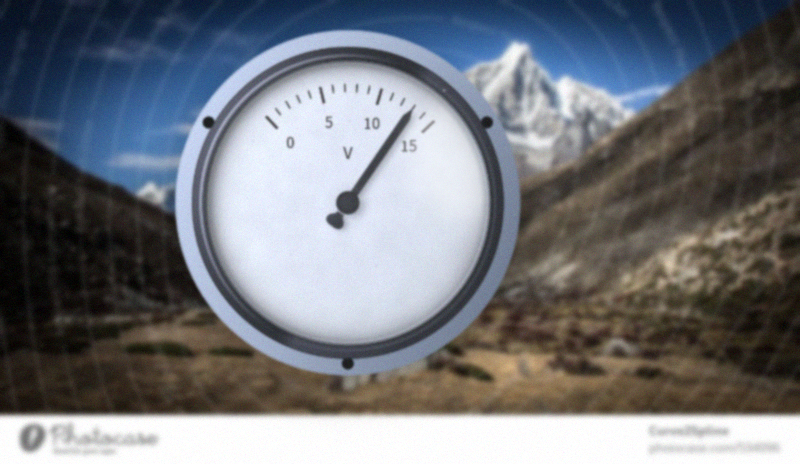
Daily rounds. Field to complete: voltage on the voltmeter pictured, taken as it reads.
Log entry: 13 V
